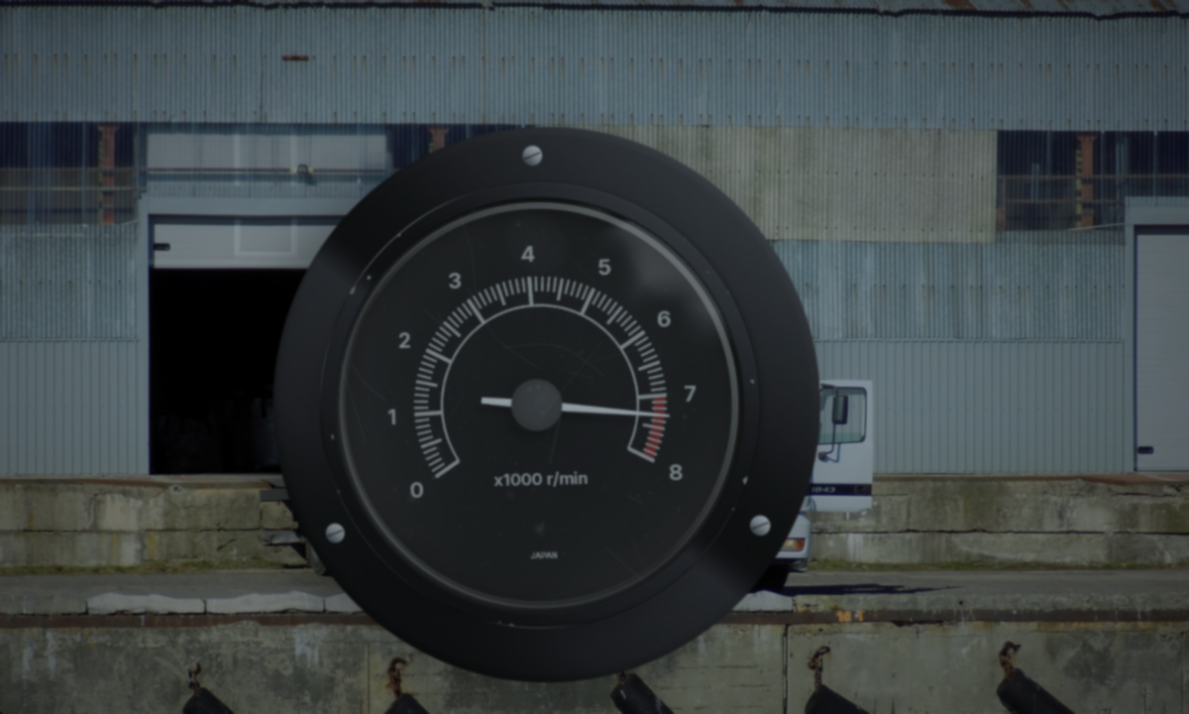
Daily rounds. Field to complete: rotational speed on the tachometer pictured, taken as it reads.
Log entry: 7300 rpm
